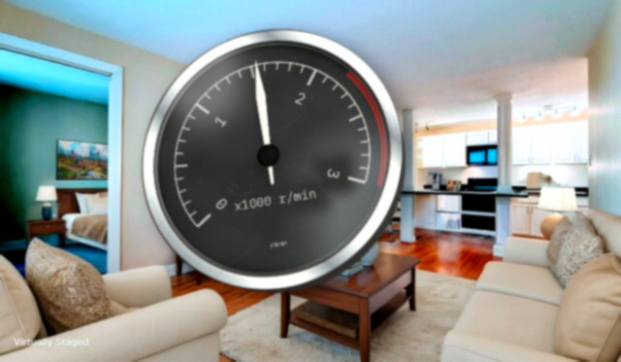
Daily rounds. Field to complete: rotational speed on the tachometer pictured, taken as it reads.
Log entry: 1550 rpm
